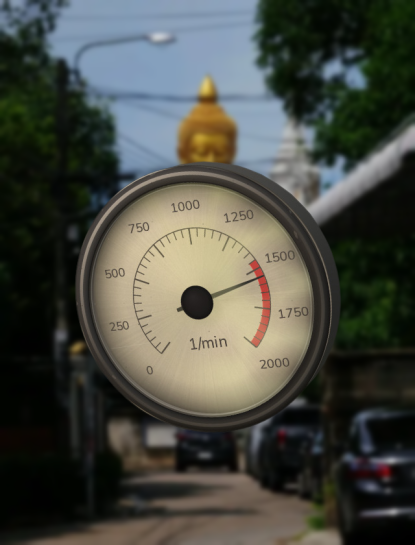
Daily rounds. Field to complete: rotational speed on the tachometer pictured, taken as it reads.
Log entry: 1550 rpm
